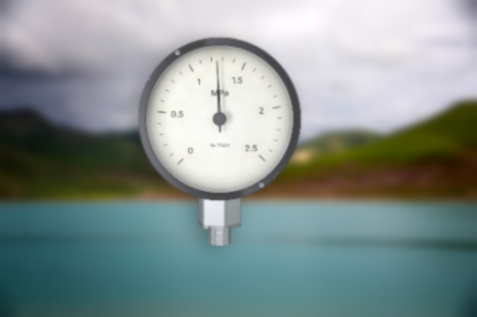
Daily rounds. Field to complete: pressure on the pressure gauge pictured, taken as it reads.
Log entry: 1.25 MPa
